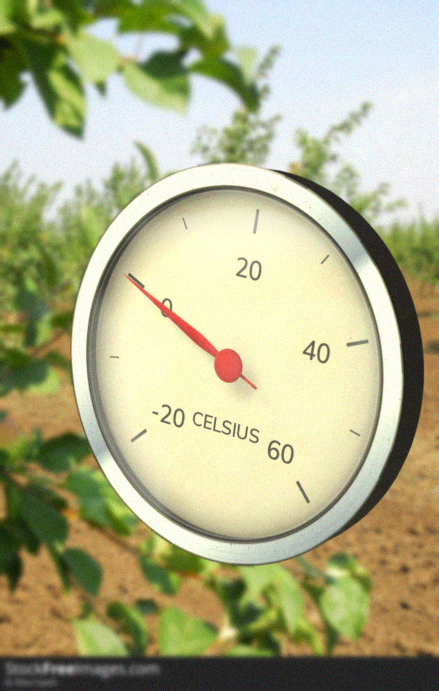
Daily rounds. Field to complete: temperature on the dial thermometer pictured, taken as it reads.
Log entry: 0 °C
